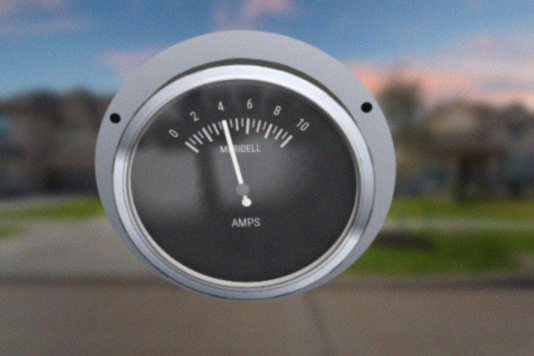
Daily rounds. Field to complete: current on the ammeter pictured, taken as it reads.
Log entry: 4 A
